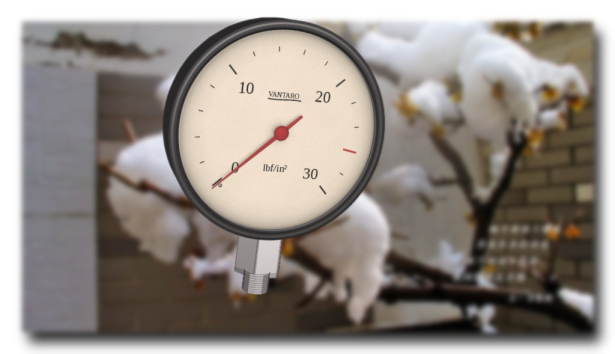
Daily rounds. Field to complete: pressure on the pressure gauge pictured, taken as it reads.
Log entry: 0 psi
